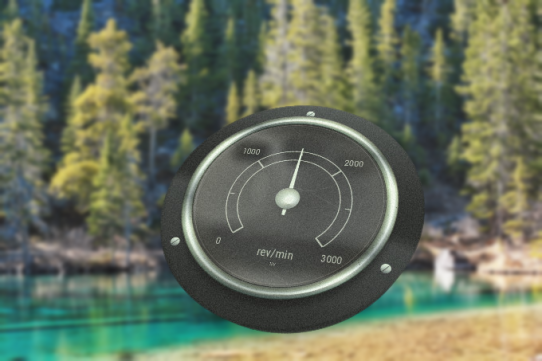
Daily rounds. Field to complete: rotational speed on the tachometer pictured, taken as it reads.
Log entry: 1500 rpm
